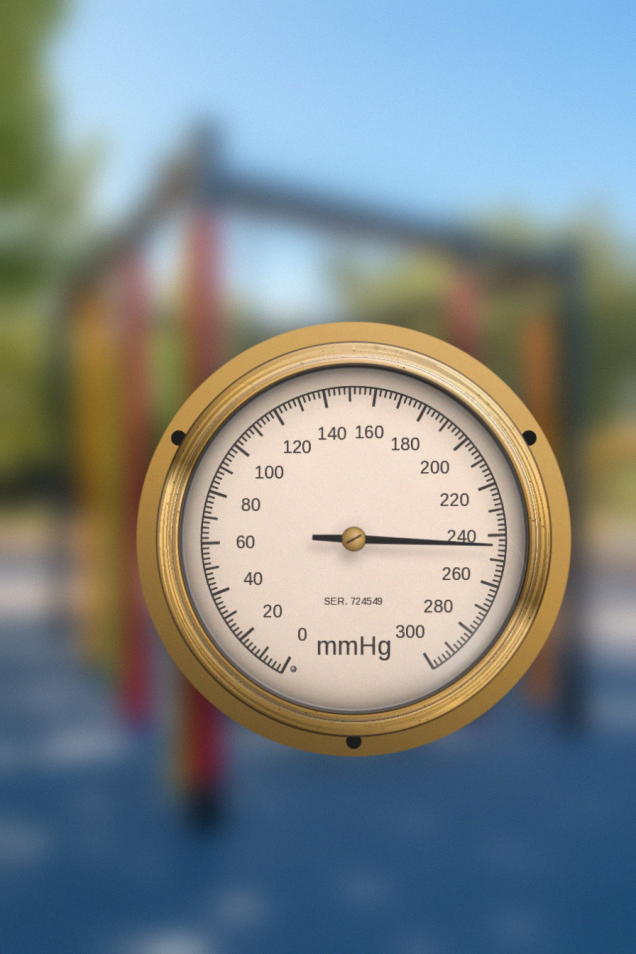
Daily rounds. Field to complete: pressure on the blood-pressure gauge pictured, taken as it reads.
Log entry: 244 mmHg
